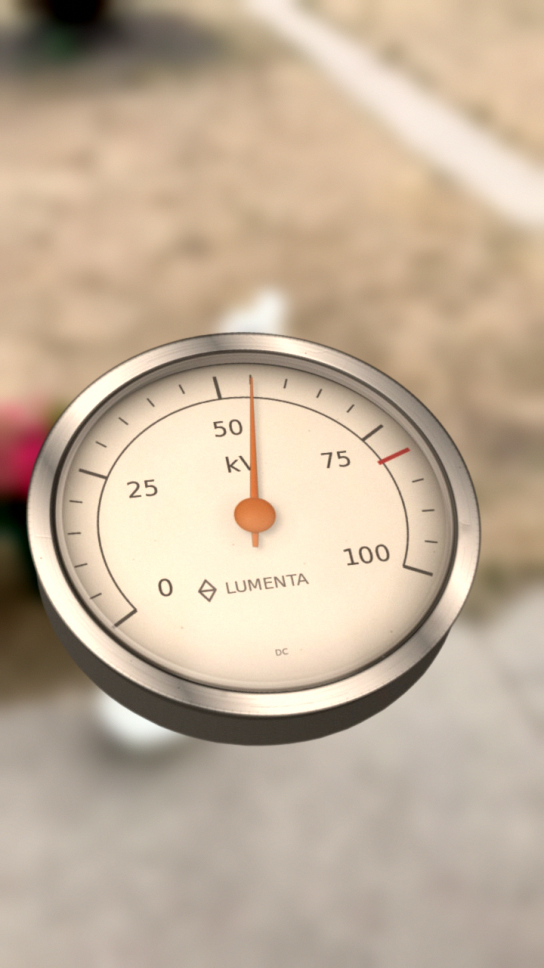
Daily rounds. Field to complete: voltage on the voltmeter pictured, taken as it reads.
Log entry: 55 kV
